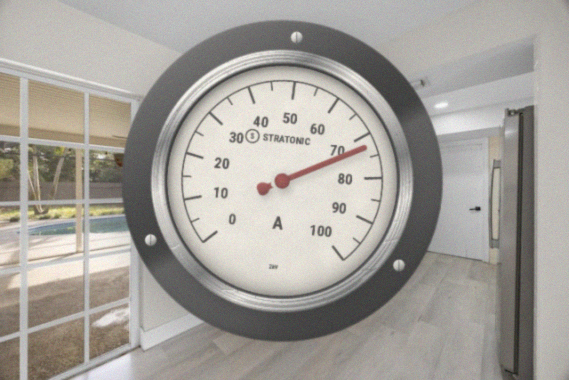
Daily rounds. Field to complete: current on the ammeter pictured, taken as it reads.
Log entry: 72.5 A
